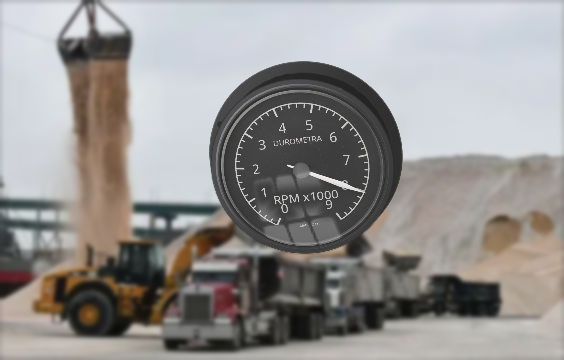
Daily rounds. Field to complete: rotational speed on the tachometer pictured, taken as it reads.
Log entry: 8000 rpm
